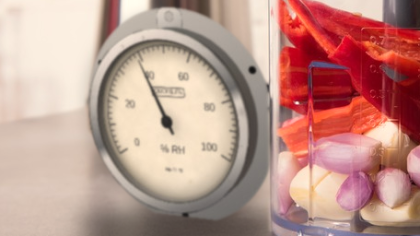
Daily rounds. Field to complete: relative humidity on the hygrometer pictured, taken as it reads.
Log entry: 40 %
